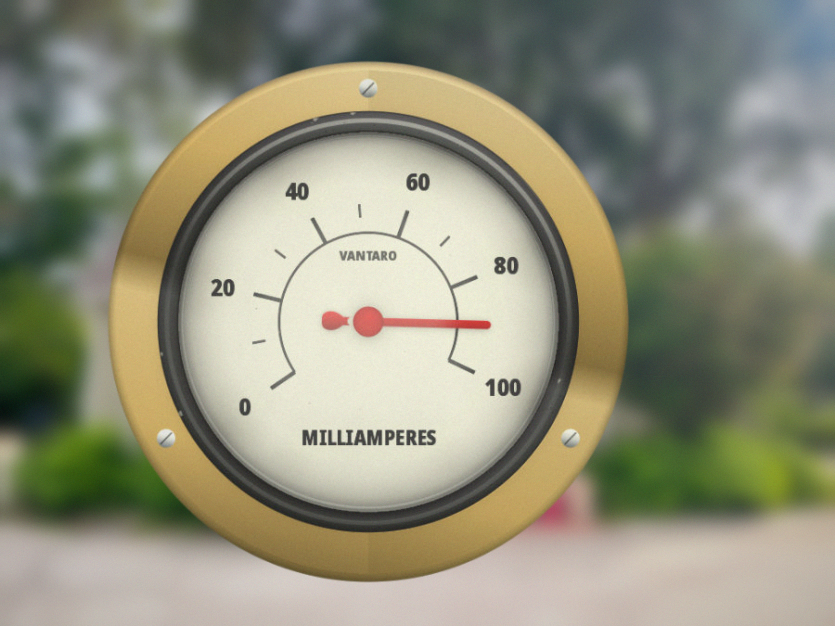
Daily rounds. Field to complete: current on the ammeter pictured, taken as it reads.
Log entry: 90 mA
